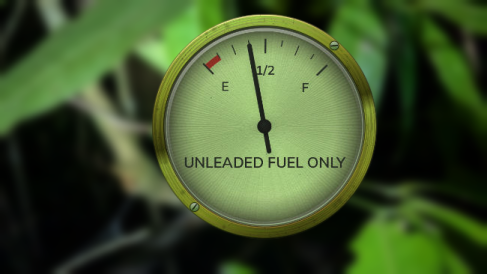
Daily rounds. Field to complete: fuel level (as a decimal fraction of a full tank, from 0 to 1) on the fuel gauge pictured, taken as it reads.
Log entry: 0.375
